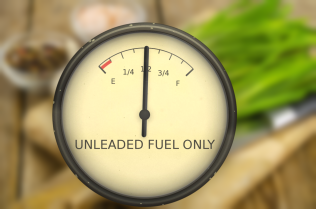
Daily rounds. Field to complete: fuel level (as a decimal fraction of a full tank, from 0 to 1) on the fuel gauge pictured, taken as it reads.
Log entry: 0.5
